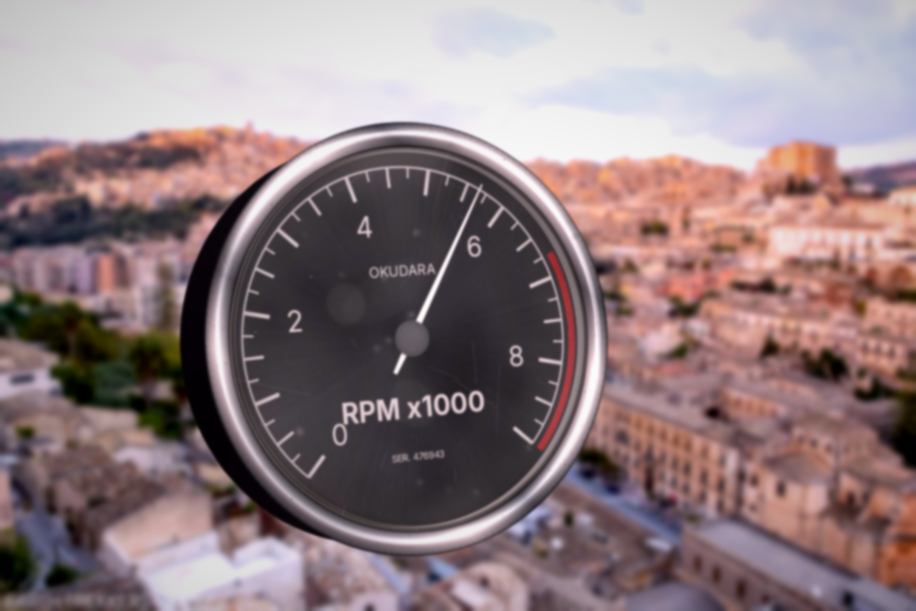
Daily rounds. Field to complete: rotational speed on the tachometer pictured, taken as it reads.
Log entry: 5625 rpm
